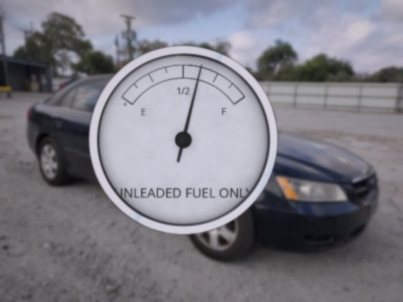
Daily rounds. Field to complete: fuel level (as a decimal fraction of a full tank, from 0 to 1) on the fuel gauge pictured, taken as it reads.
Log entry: 0.625
